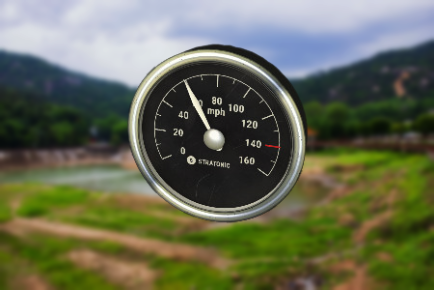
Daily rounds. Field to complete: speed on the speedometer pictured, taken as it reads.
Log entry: 60 mph
